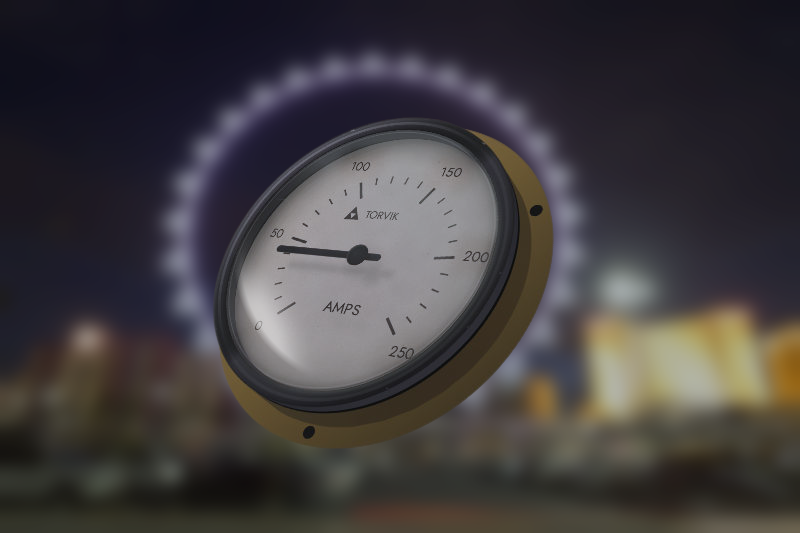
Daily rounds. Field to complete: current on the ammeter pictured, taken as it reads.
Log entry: 40 A
